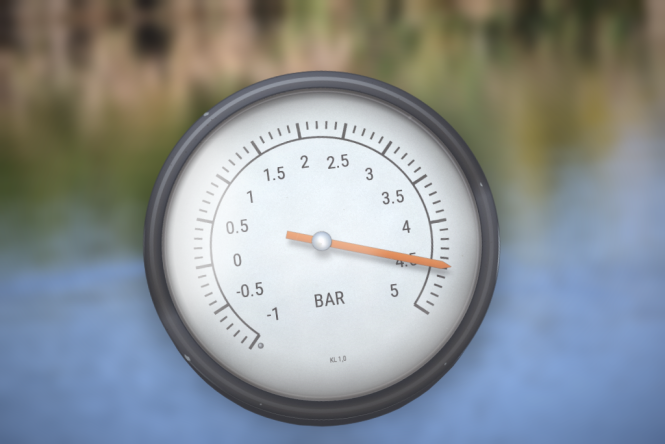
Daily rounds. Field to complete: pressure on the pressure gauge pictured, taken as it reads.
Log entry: 4.5 bar
